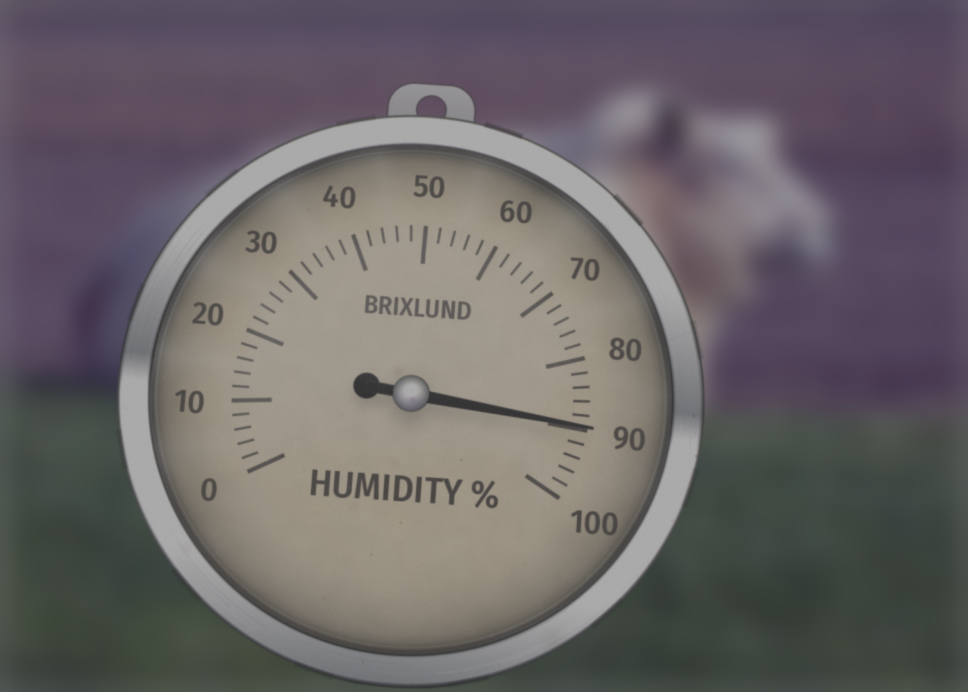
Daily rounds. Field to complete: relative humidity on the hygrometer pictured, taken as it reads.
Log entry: 90 %
